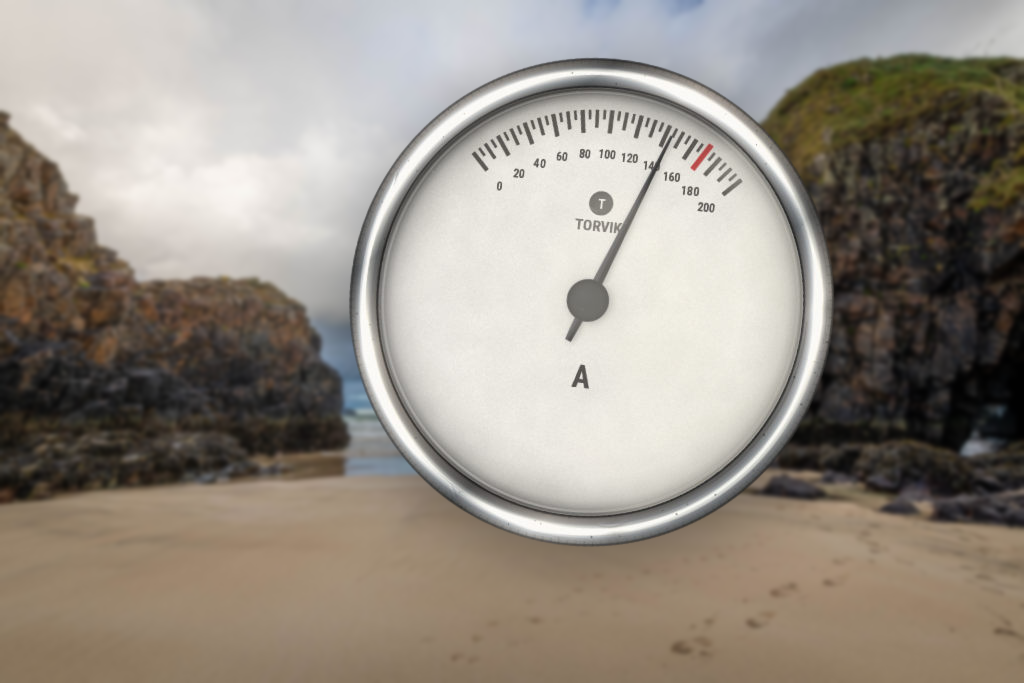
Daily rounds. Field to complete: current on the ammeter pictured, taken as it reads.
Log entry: 145 A
